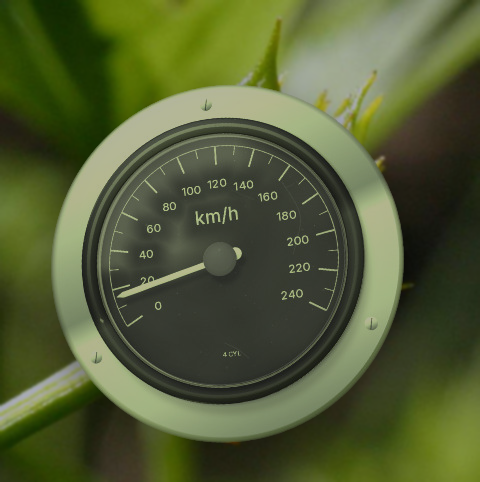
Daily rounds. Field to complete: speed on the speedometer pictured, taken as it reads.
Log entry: 15 km/h
